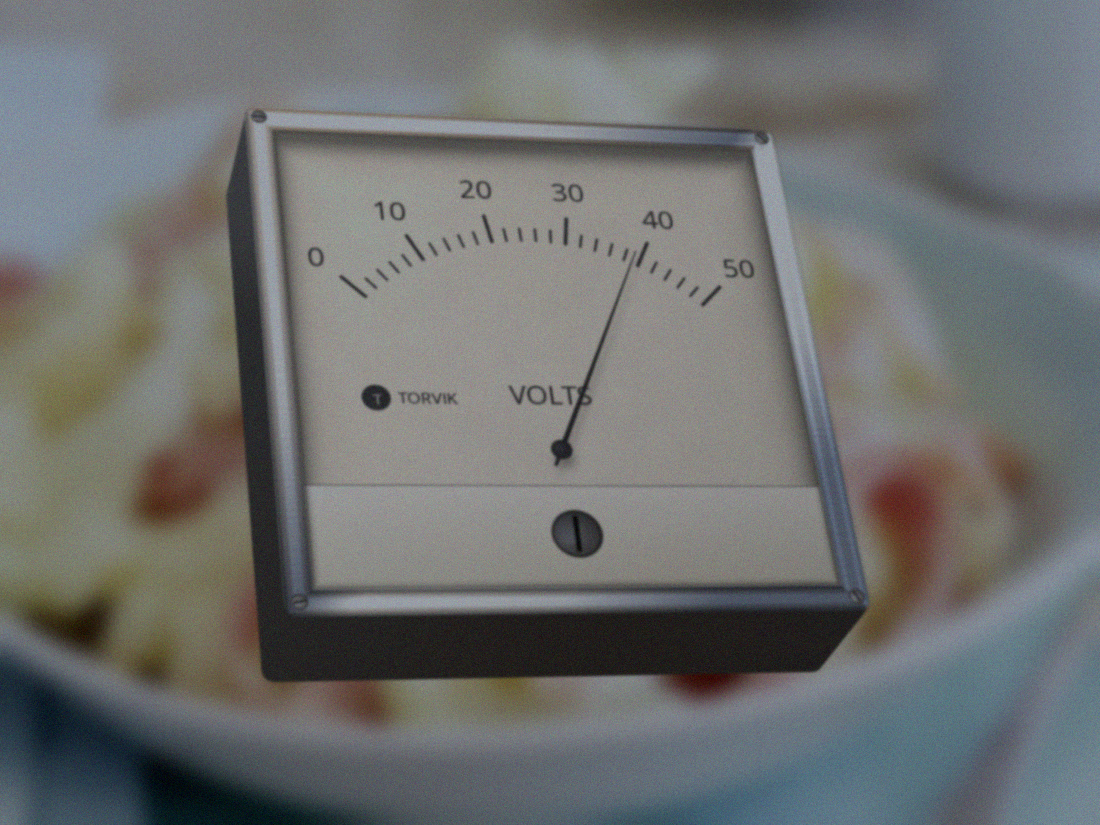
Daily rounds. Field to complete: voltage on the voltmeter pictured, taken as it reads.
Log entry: 39 V
